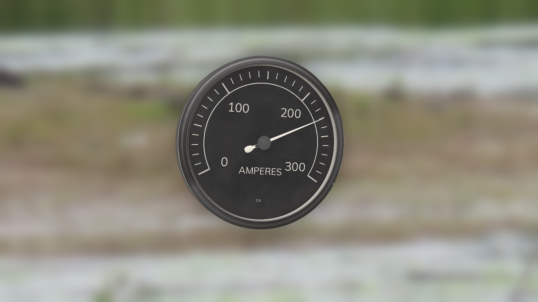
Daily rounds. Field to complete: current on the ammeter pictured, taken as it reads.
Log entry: 230 A
